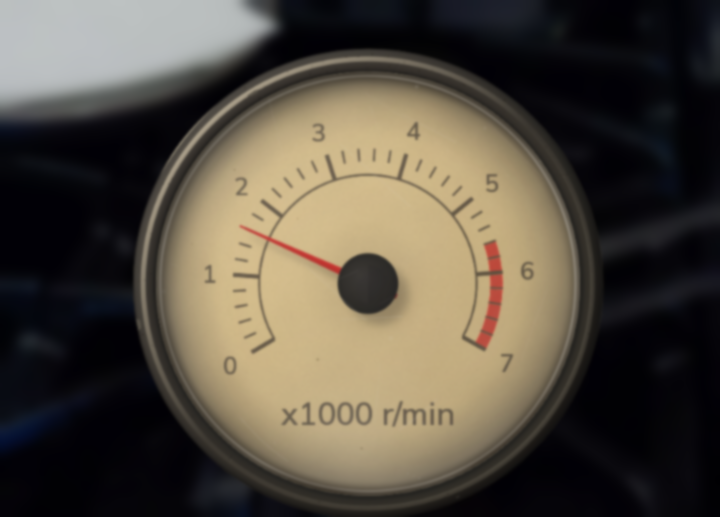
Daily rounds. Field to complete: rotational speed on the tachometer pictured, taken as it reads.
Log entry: 1600 rpm
